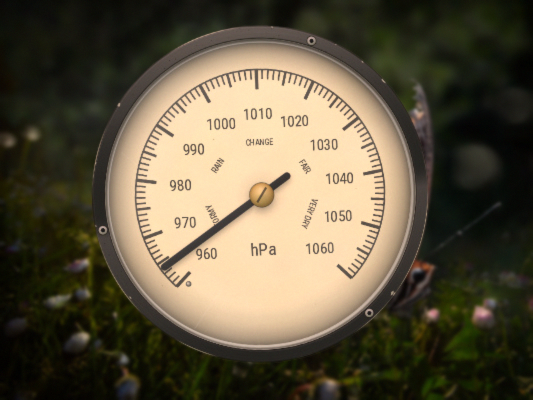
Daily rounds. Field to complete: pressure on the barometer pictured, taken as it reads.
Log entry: 964 hPa
